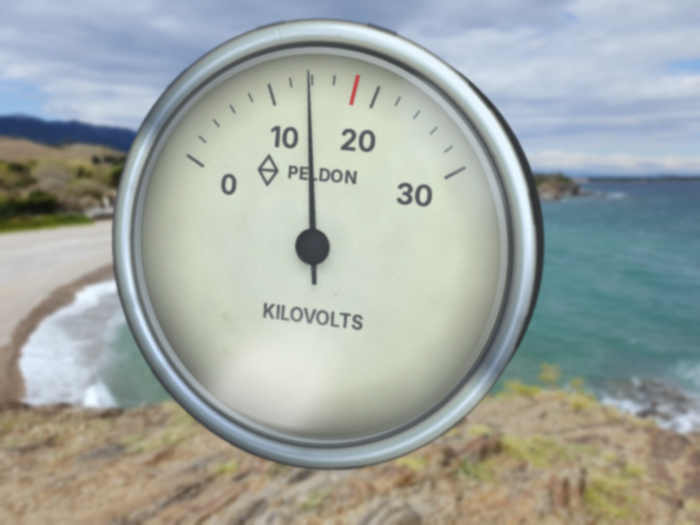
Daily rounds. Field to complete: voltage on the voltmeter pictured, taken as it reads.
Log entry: 14 kV
